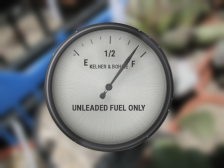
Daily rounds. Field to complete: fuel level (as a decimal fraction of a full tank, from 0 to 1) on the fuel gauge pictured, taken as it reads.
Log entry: 0.875
